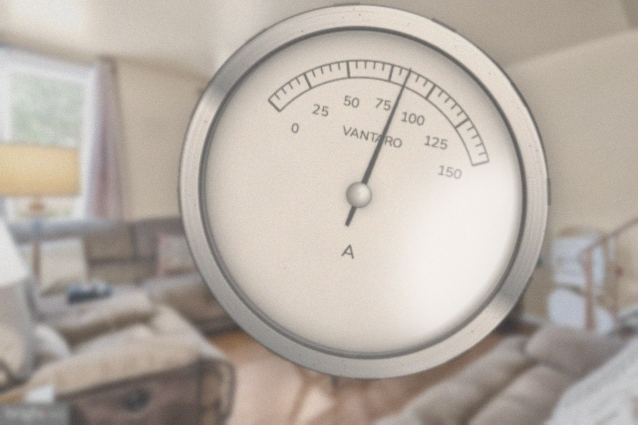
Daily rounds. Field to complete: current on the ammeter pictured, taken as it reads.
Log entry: 85 A
